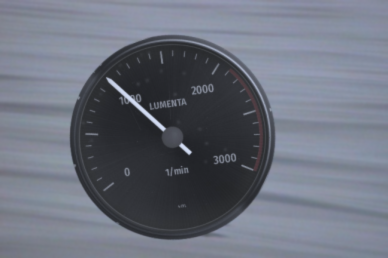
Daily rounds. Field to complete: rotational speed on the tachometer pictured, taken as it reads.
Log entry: 1000 rpm
